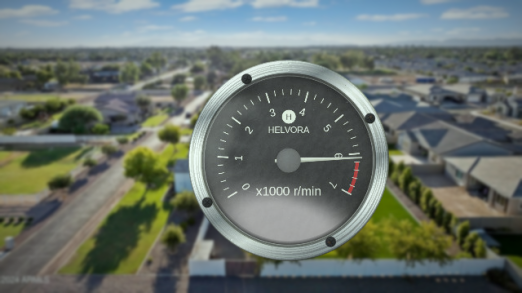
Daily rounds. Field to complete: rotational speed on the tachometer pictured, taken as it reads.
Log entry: 6100 rpm
